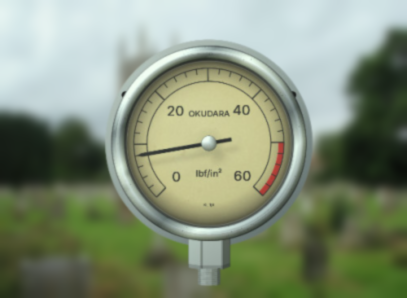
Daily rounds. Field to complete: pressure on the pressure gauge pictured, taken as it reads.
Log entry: 8 psi
